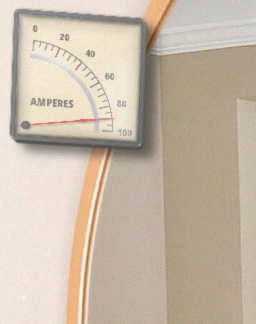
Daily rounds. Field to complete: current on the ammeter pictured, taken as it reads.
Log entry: 90 A
